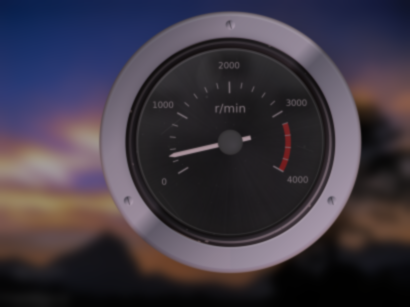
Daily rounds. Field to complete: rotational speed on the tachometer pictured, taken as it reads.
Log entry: 300 rpm
